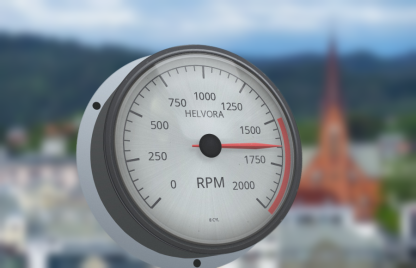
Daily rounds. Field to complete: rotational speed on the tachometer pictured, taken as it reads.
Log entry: 1650 rpm
